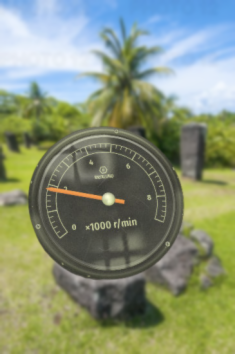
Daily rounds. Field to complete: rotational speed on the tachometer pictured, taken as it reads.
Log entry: 1800 rpm
